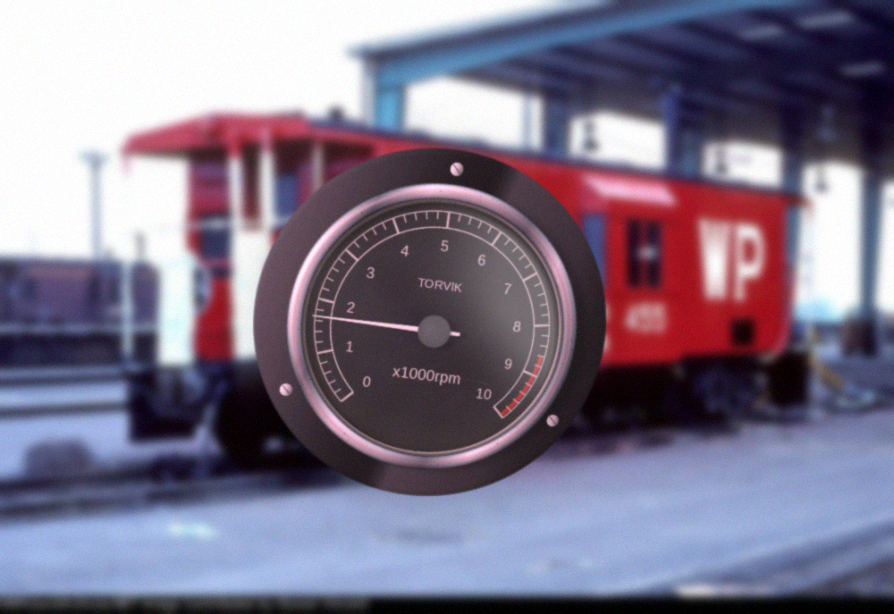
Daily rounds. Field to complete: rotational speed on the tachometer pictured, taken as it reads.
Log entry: 1700 rpm
